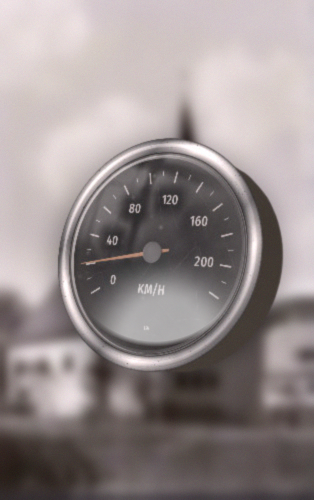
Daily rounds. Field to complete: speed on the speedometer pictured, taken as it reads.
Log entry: 20 km/h
